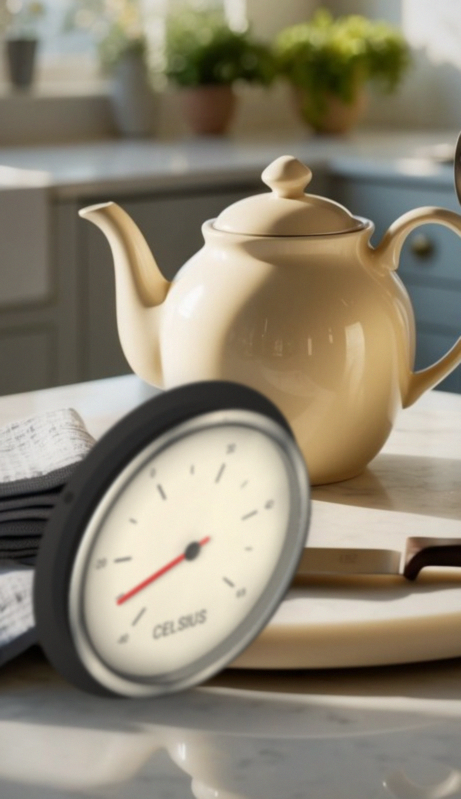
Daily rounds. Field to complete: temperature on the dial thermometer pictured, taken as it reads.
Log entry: -30 °C
